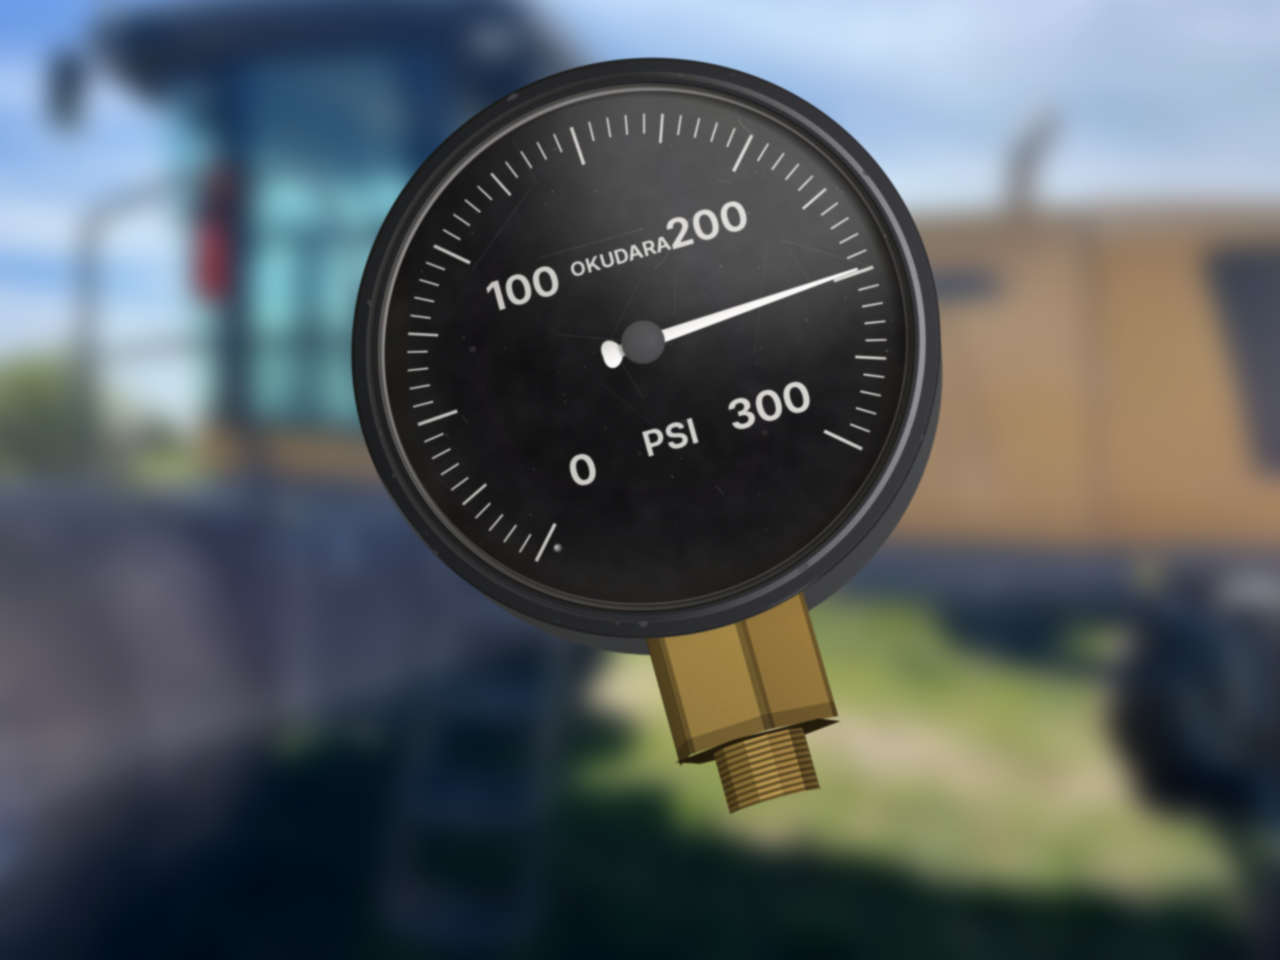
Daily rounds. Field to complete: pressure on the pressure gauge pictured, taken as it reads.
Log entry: 250 psi
